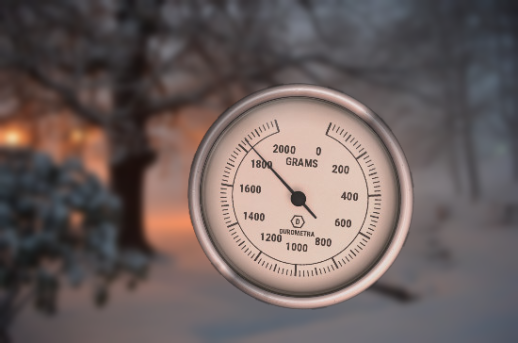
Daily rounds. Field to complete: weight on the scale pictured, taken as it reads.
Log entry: 1840 g
